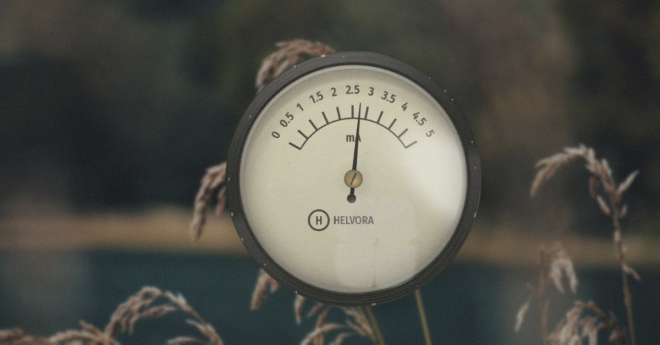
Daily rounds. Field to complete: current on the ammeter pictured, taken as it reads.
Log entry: 2.75 mA
